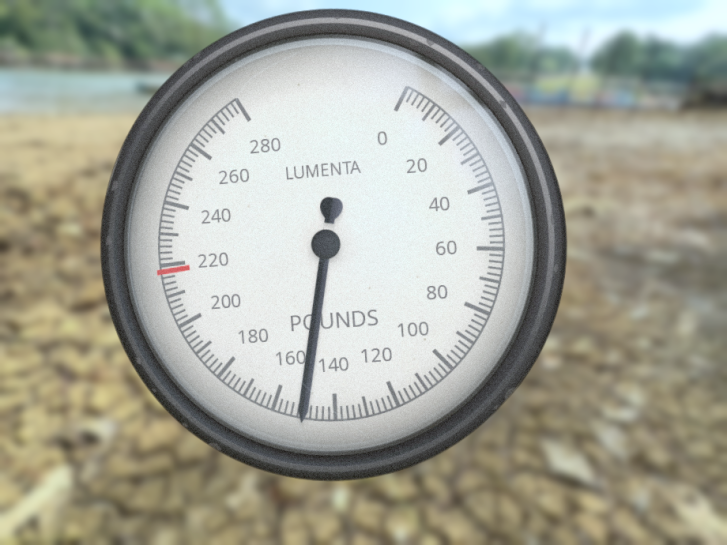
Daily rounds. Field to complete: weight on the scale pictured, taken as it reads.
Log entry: 150 lb
